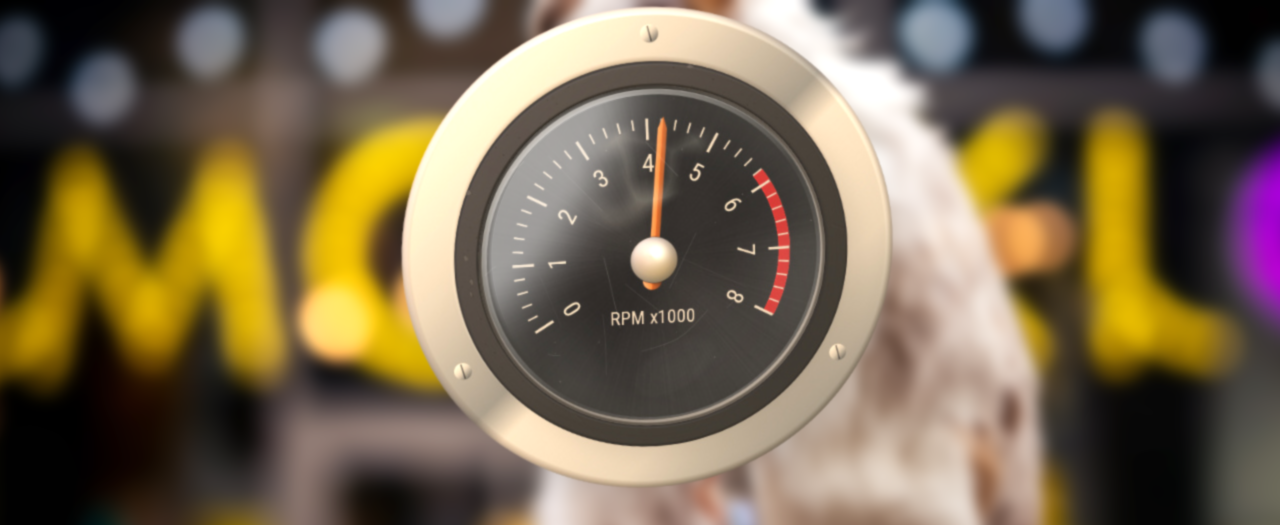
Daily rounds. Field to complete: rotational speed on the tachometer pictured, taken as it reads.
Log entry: 4200 rpm
